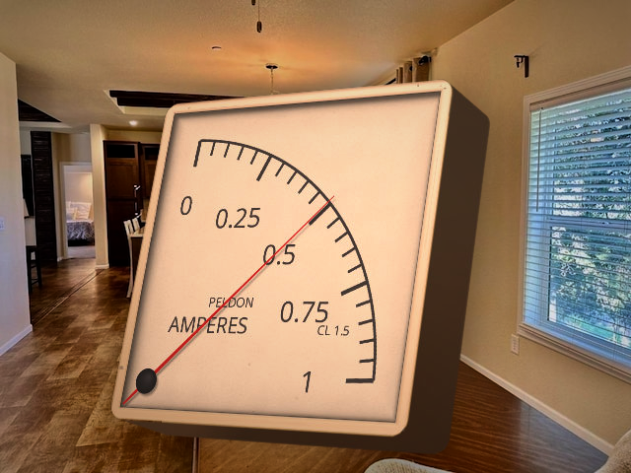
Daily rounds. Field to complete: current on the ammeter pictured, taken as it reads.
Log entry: 0.5 A
